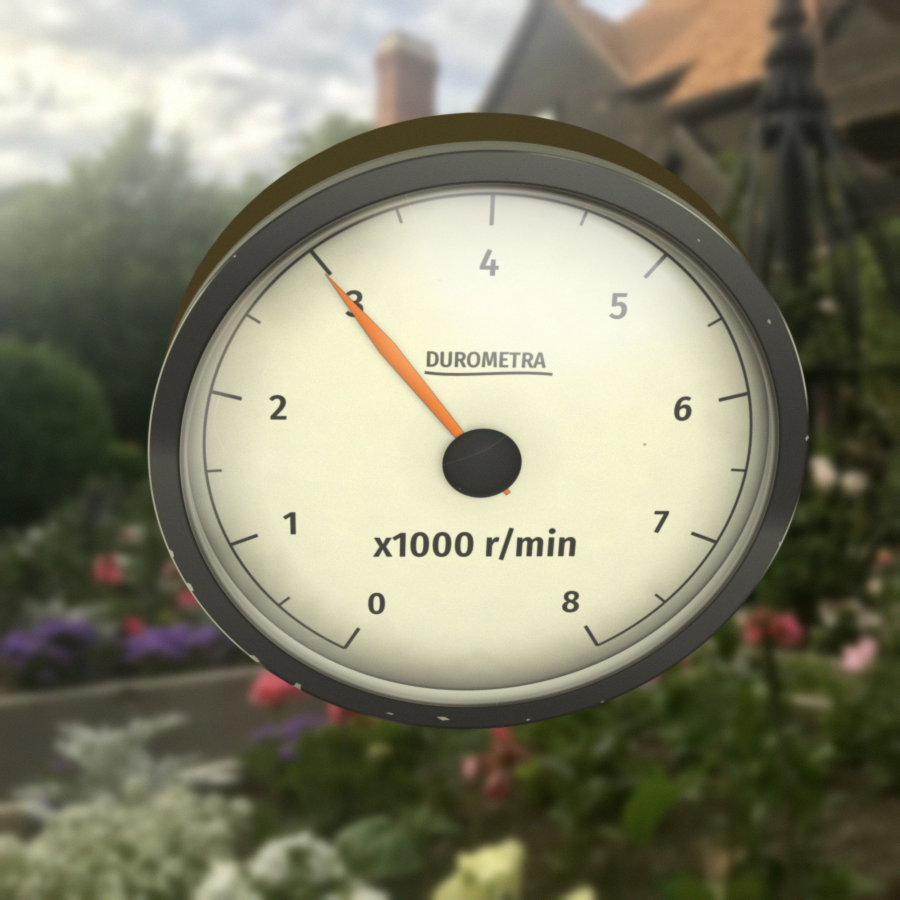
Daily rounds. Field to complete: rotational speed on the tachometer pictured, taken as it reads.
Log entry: 3000 rpm
